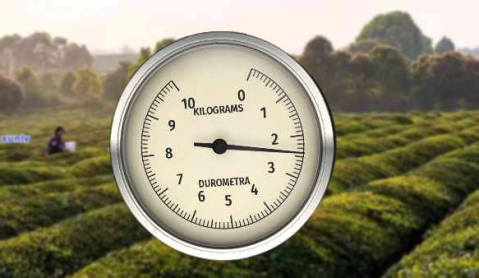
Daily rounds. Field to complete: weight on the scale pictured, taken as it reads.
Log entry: 2.4 kg
